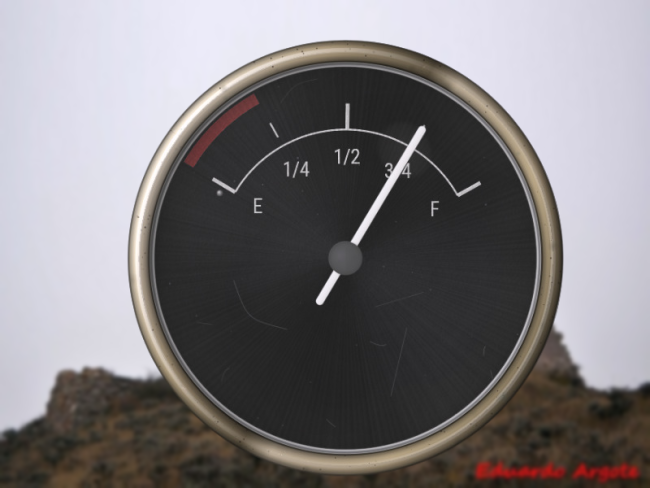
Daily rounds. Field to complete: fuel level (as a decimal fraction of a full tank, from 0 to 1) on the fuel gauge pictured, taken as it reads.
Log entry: 0.75
